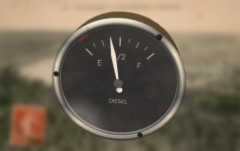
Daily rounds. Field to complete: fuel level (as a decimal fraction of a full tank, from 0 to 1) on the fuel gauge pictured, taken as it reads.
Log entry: 0.375
